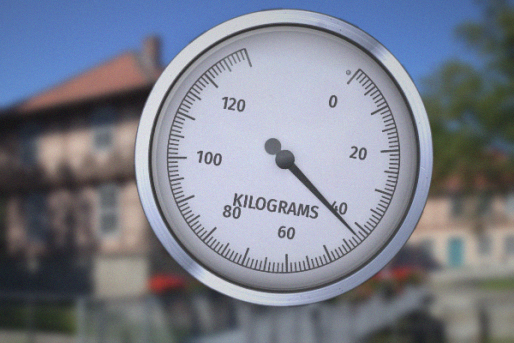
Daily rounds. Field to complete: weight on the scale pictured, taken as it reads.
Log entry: 42 kg
